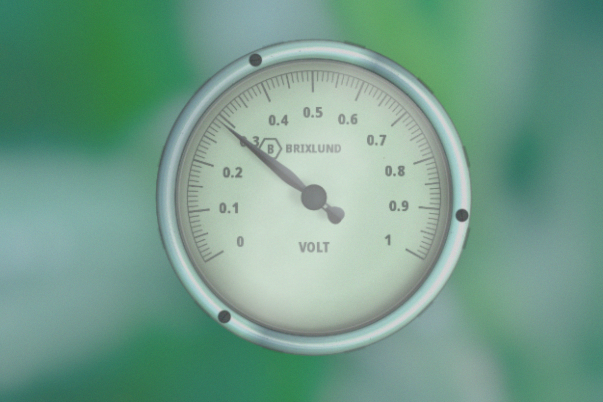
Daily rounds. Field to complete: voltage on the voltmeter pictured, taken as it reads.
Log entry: 0.29 V
